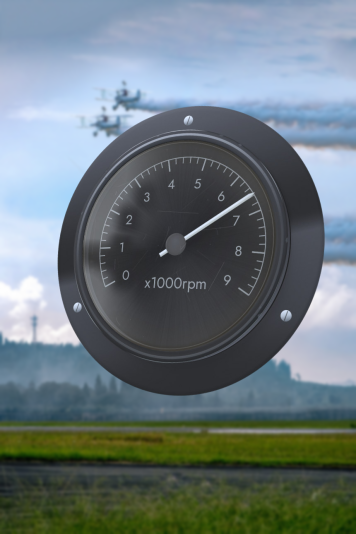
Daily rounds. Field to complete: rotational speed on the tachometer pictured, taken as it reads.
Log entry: 6600 rpm
